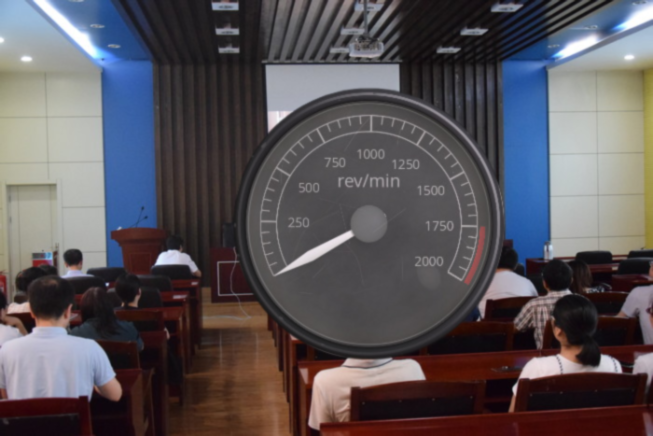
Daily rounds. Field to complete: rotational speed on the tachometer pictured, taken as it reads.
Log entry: 0 rpm
